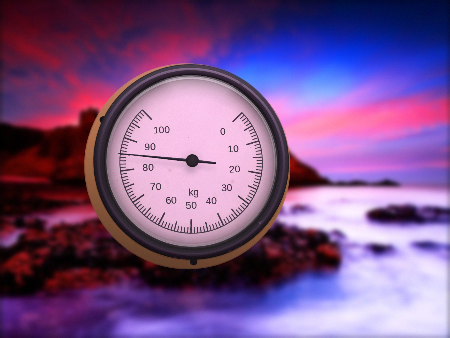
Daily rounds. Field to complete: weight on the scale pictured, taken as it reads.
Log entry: 85 kg
